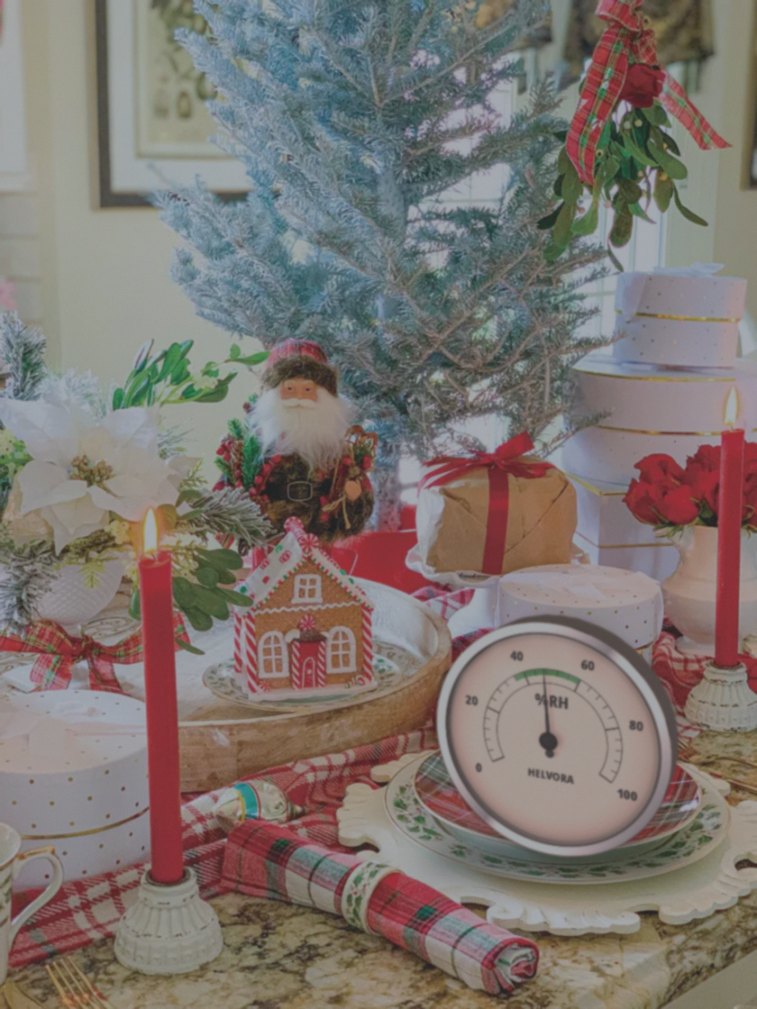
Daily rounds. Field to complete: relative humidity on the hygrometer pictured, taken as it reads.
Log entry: 48 %
